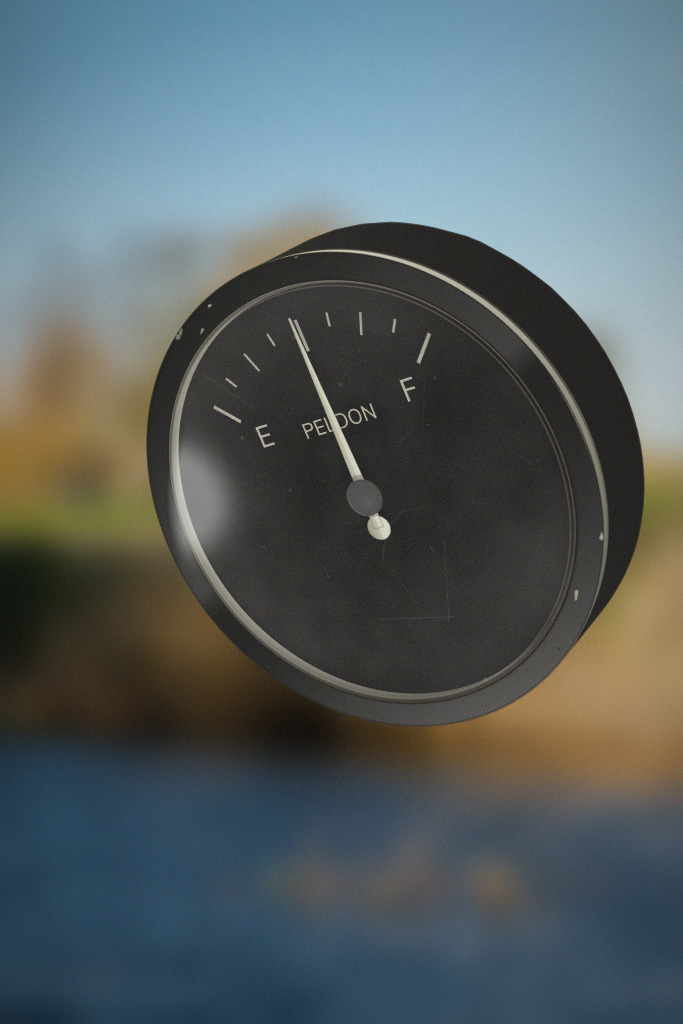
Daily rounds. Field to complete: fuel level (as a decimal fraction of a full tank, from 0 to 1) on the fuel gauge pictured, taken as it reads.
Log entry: 0.5
